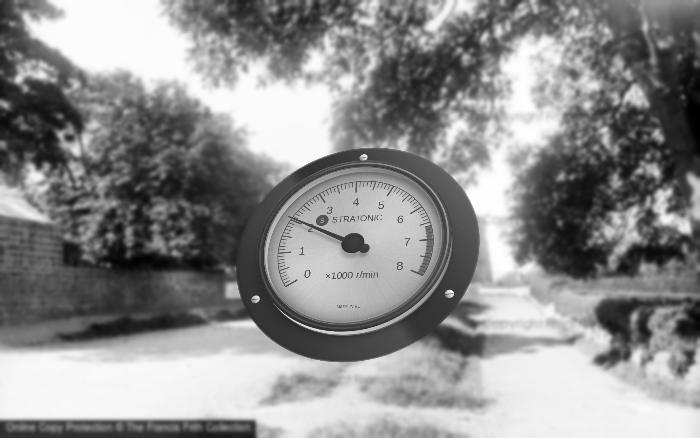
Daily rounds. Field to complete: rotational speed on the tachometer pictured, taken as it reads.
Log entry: 2000 rpm
